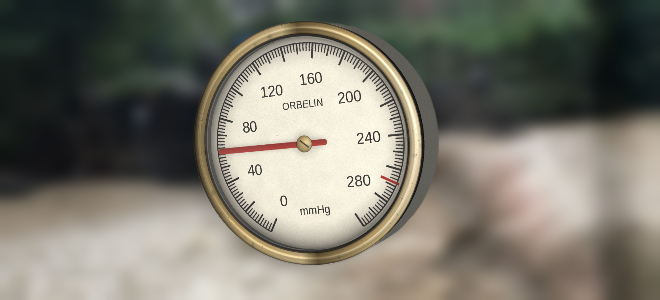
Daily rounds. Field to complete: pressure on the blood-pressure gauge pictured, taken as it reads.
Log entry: 60 mmHg
